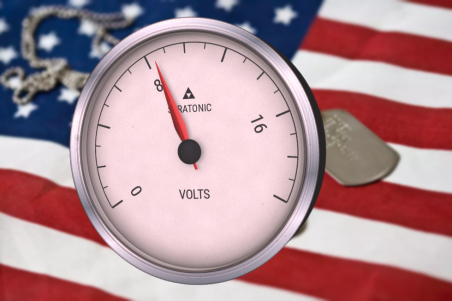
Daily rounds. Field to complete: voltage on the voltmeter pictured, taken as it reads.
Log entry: 8.5 V
